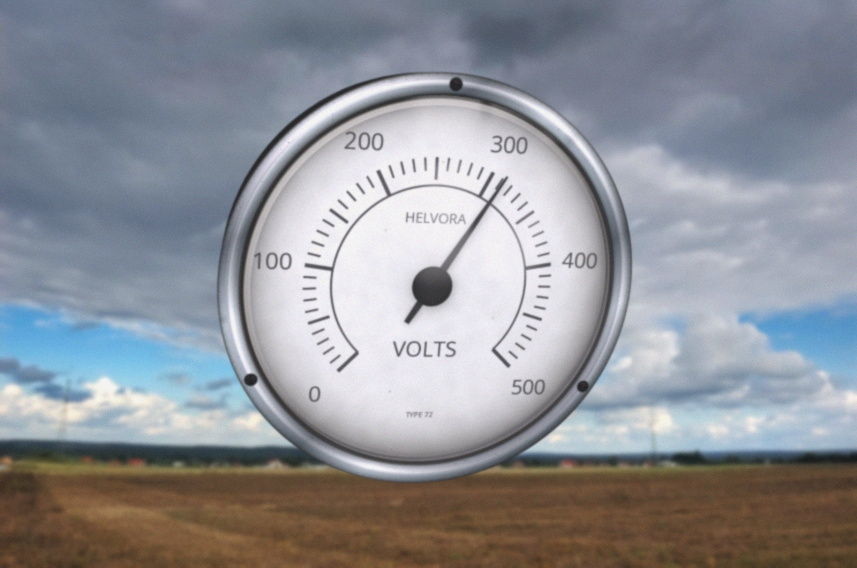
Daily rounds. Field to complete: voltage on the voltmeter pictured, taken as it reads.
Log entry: 310 V
